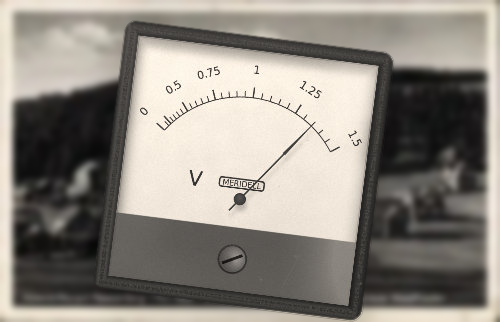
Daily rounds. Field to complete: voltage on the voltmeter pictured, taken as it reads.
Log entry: 1.35 V
